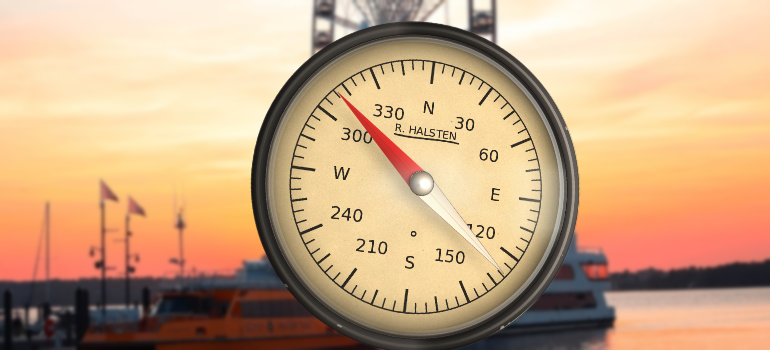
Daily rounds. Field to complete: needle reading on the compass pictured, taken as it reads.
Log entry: 310 °
